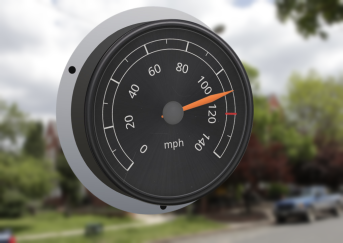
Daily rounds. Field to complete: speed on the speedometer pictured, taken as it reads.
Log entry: 110 mph
